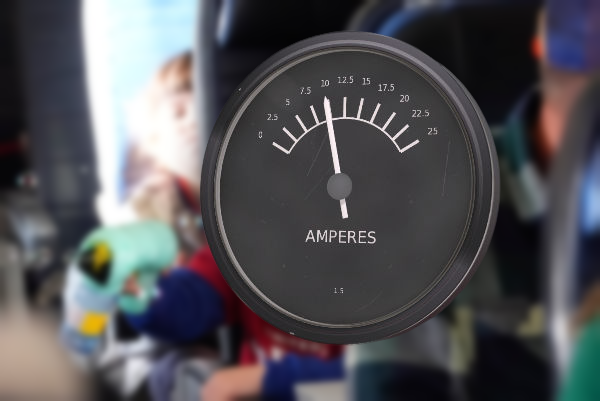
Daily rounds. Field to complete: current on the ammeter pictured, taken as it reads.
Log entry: 10 A
